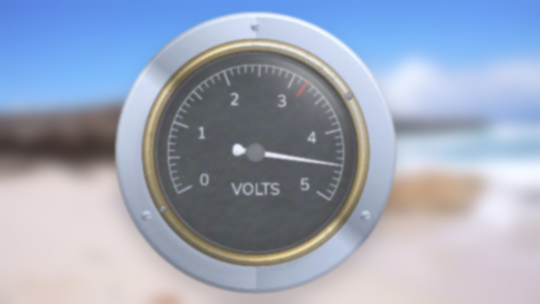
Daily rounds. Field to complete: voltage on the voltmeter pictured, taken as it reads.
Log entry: 4.5 V
